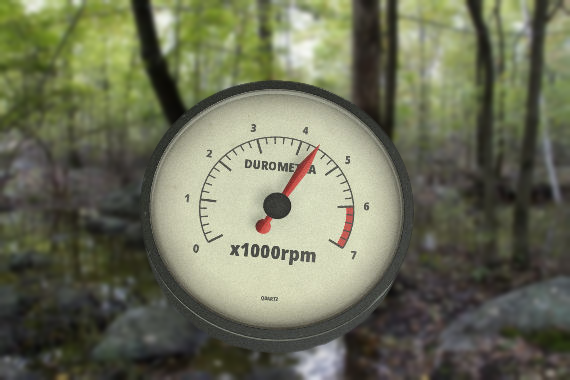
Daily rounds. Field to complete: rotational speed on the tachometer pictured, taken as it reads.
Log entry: 4400 rpm
